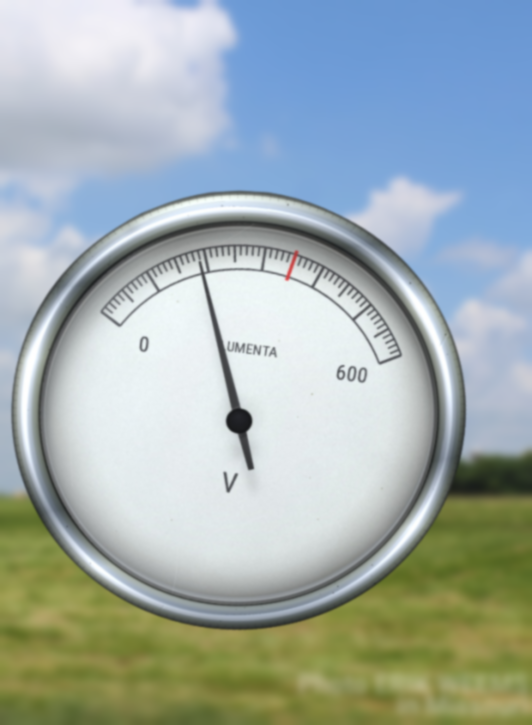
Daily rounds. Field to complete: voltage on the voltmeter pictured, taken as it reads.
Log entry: 190 V
